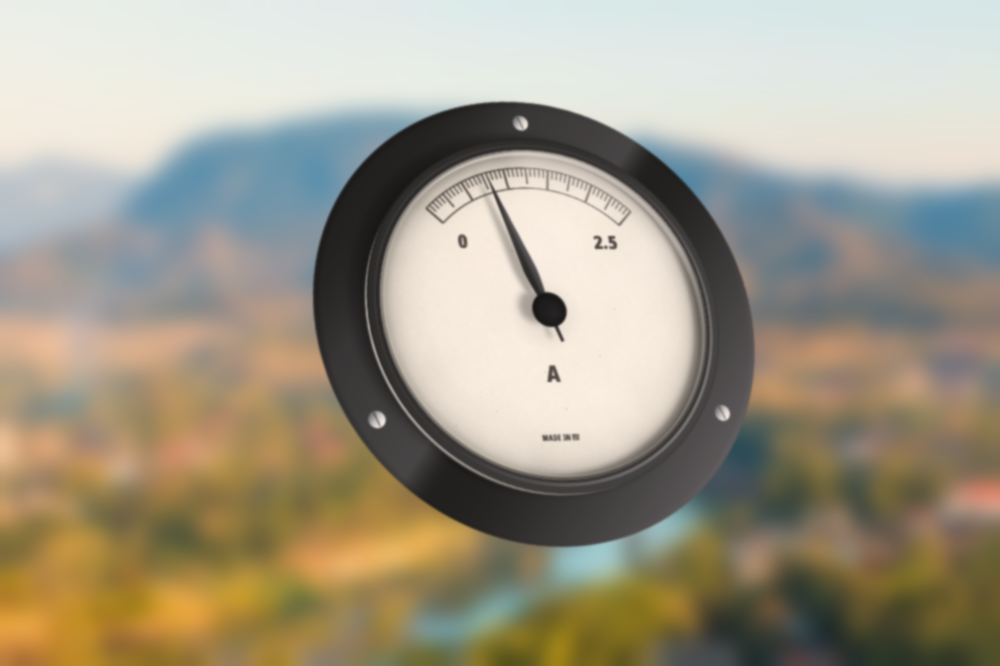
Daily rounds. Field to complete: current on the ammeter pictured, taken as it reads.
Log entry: 0.75 A
